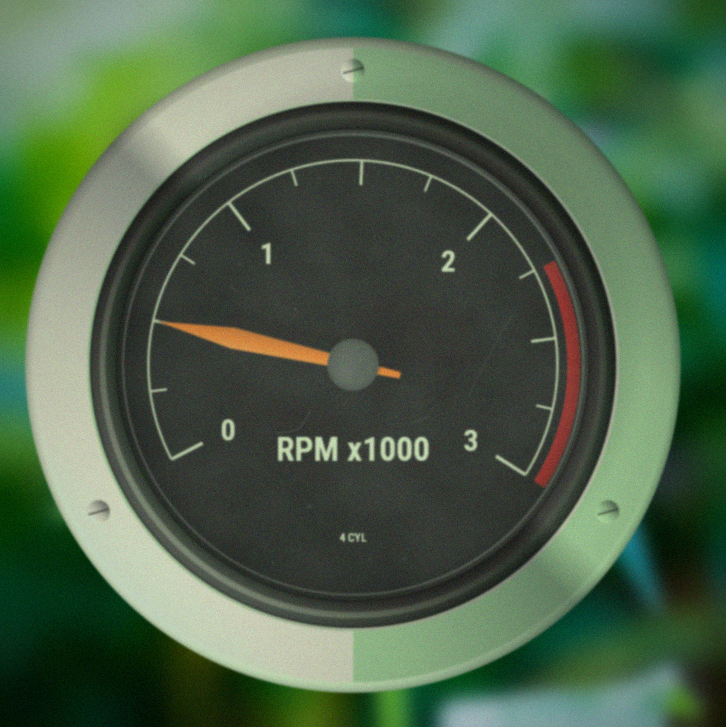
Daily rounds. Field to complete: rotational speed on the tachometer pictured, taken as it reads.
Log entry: 500 rpm
